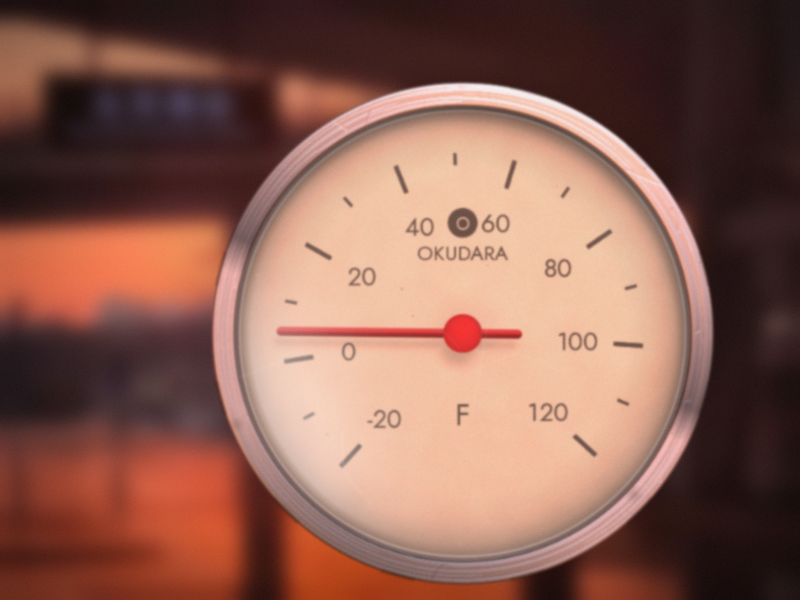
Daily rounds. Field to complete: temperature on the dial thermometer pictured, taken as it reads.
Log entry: 5 °F
